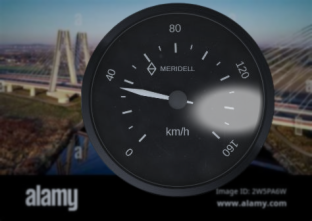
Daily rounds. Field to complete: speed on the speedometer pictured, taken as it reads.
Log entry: 35 km/h
